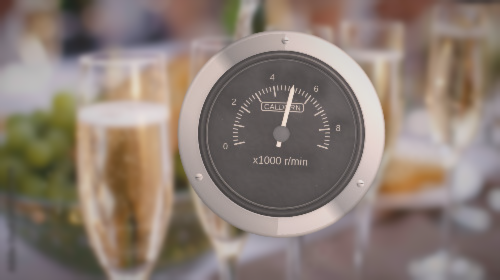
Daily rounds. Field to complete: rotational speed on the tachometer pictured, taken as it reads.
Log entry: 5000 rpm
